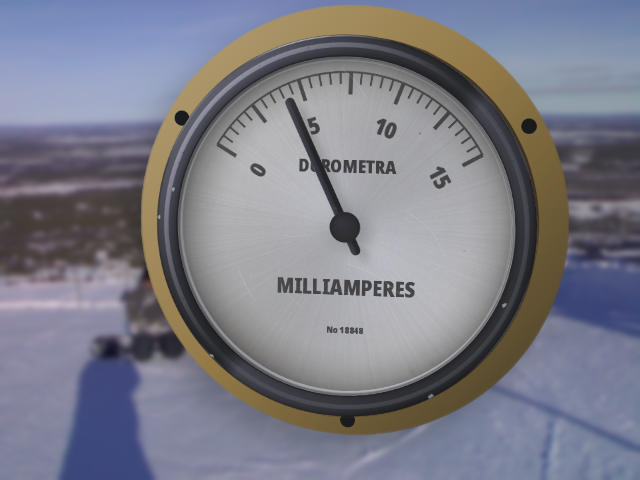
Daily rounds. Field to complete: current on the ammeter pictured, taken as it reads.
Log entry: 4.25 mA
